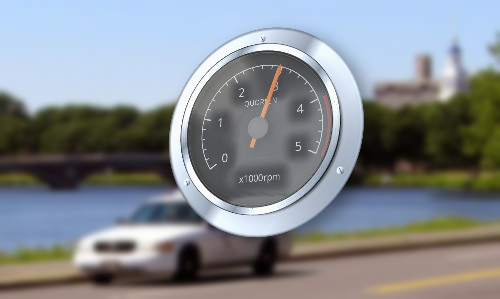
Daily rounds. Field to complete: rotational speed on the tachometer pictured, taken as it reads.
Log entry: 3000 rpm
